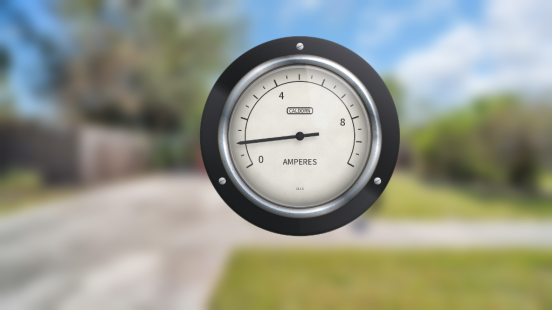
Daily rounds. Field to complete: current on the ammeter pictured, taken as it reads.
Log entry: 1 A
